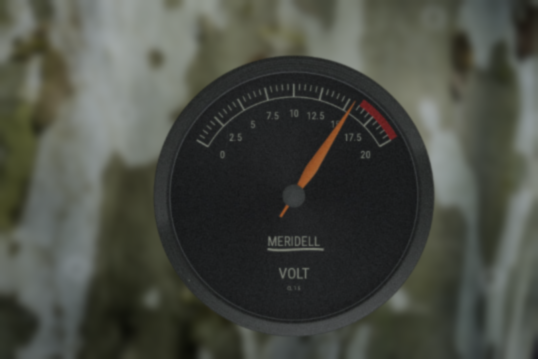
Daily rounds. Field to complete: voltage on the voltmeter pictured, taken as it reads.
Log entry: 15.5 V
